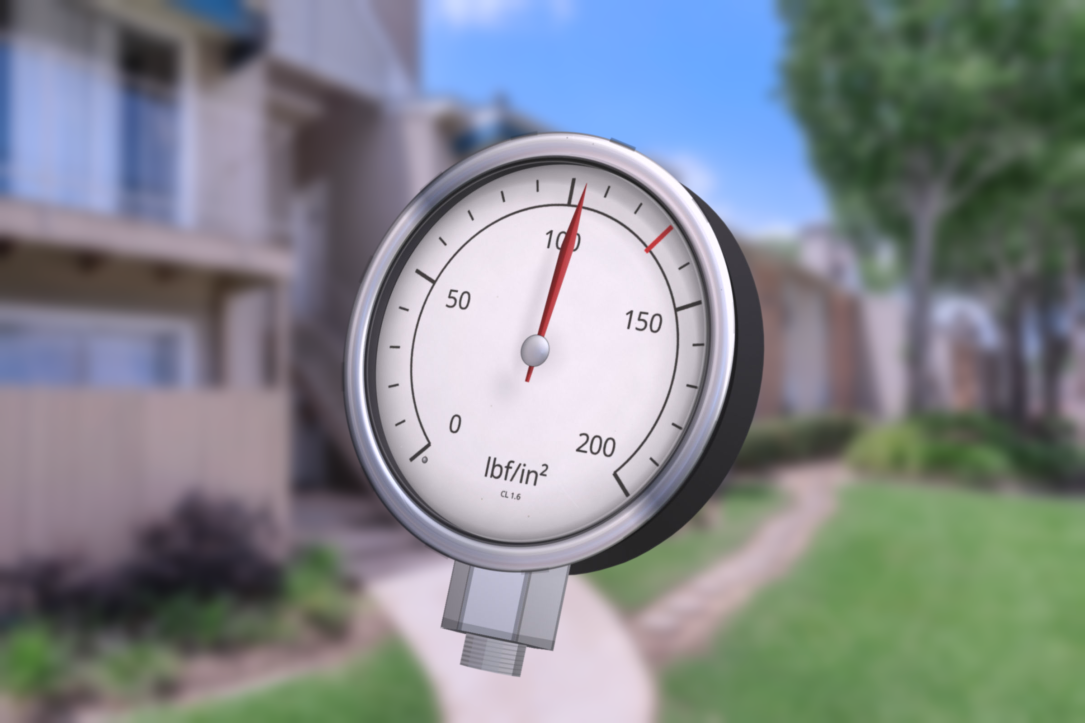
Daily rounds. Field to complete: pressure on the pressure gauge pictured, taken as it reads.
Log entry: 105 psi
